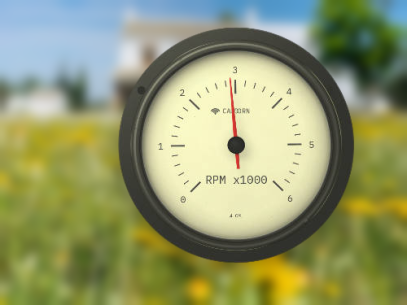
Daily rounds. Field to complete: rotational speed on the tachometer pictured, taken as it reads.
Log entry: 2900 rpm
